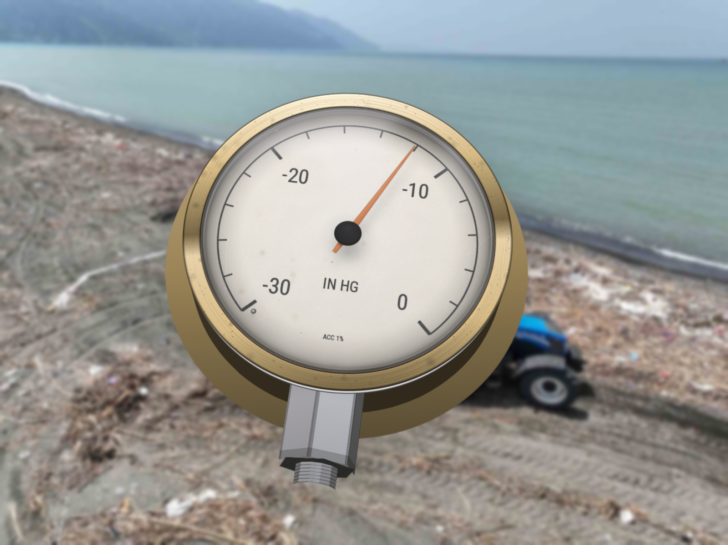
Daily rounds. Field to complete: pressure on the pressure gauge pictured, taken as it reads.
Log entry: -12 inHg
